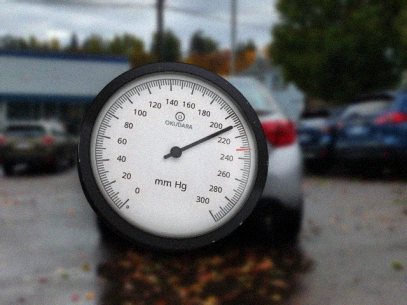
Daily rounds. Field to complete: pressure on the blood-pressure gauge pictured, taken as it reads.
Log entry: 210 mmHg
